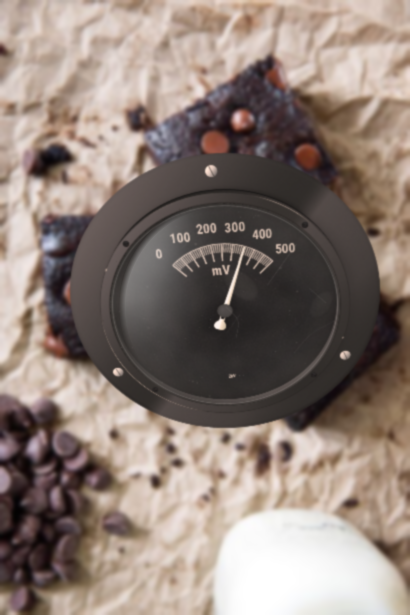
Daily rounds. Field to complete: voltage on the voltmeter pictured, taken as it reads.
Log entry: 350 mV
